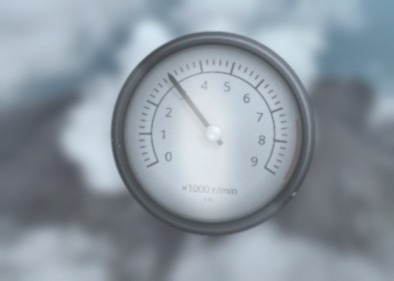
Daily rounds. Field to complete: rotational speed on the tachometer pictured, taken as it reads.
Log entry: 3000 rpm
